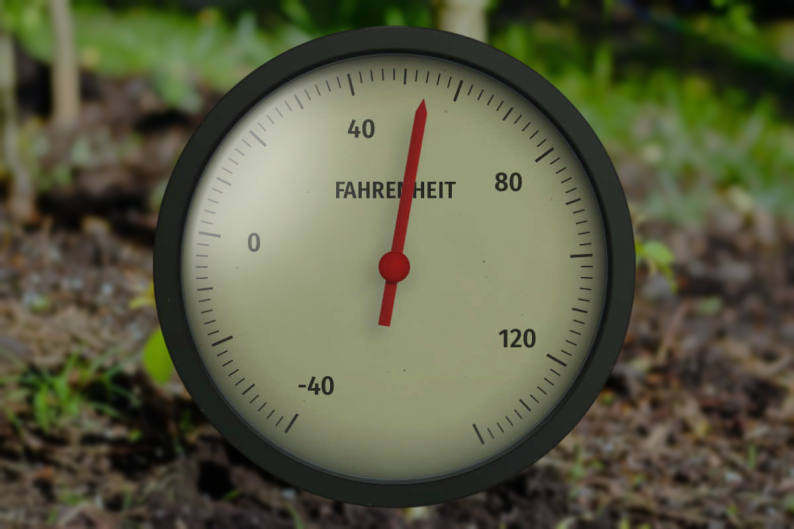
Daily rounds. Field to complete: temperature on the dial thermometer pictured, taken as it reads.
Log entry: 54 °F
